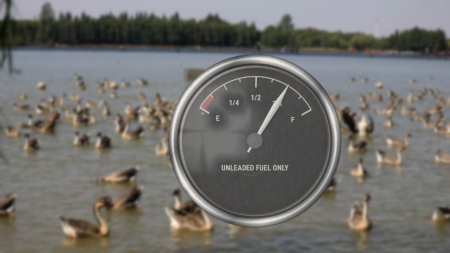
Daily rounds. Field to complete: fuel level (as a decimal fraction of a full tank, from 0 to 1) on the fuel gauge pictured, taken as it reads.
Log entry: 0.75
